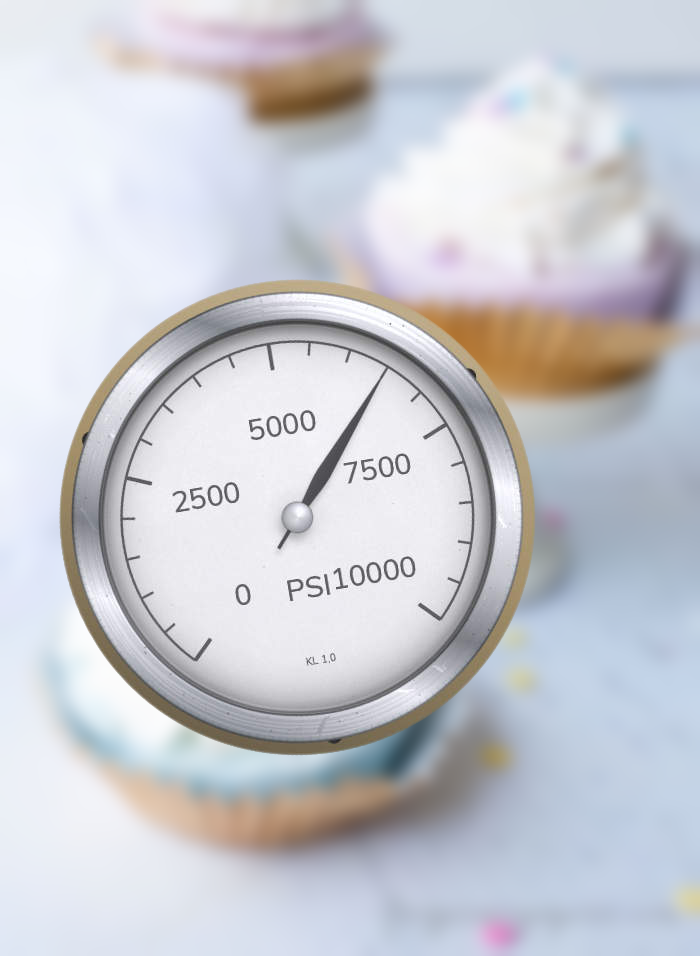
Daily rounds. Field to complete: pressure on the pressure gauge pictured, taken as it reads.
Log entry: 6500 psi
